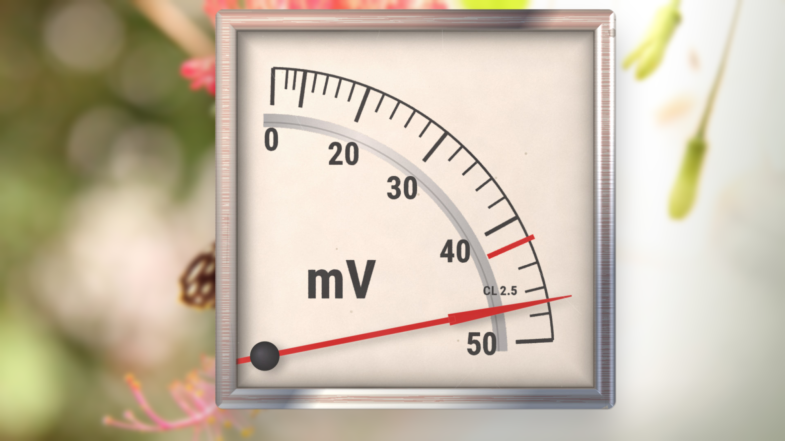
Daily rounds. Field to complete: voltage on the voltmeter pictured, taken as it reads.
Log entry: 47 mV
